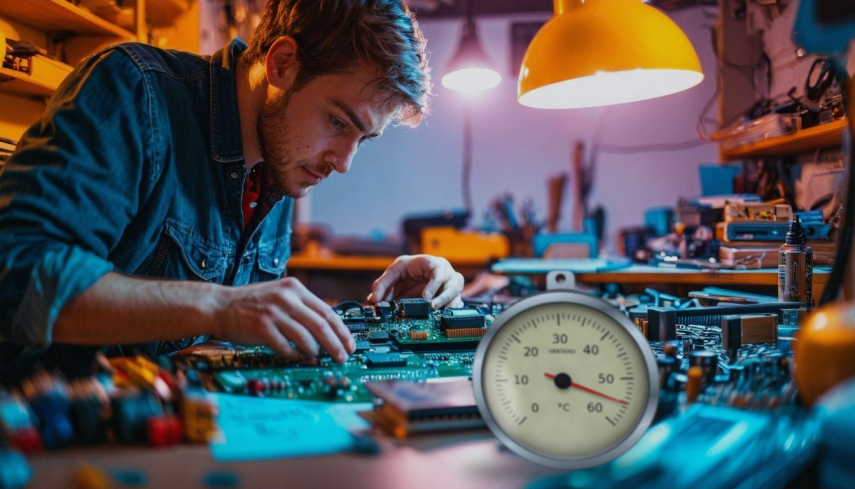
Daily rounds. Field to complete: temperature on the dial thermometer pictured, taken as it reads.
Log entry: 55 °C
